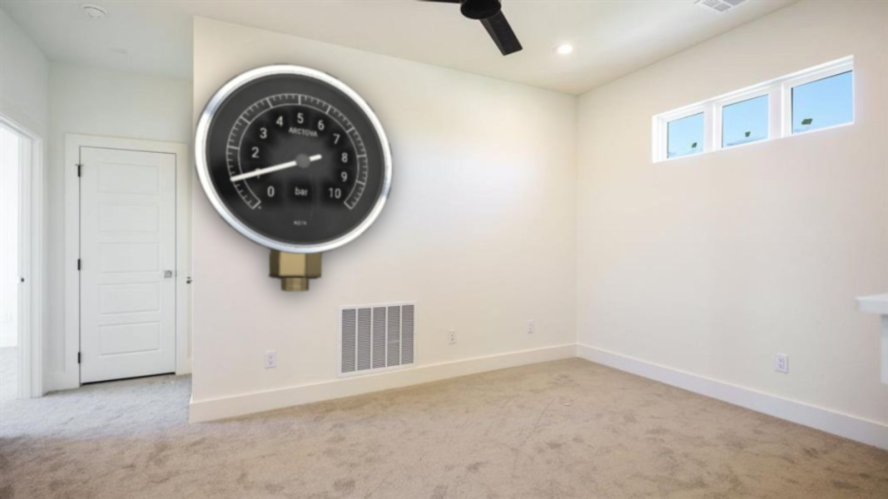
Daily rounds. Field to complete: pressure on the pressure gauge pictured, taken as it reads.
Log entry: 1 bar
